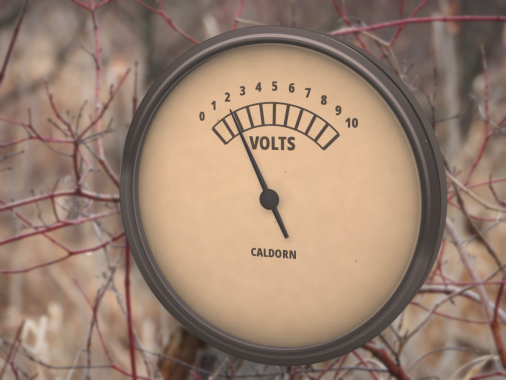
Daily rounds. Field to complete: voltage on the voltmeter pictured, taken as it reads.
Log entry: 2 V
